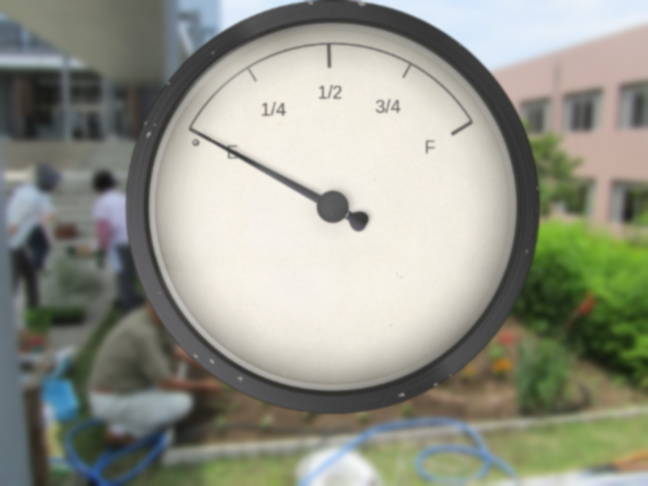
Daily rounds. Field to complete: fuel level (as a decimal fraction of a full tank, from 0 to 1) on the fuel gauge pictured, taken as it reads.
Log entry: 0
